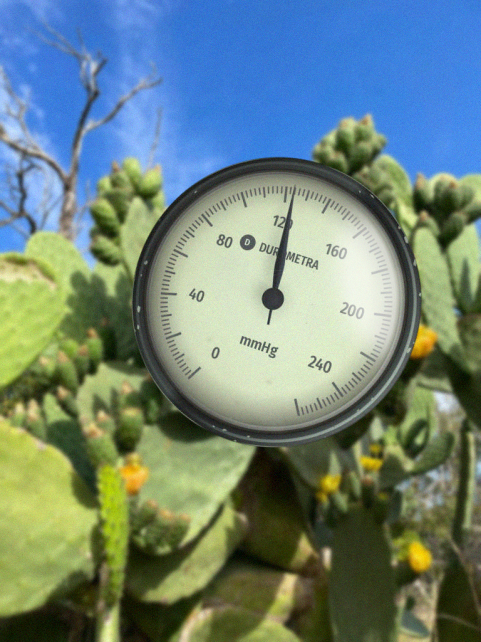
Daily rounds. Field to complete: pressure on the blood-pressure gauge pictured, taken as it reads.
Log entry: 124 mmHg
